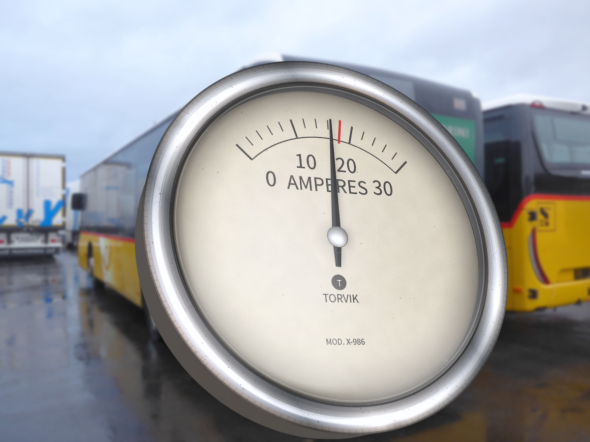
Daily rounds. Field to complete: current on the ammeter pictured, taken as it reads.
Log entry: 16 A
